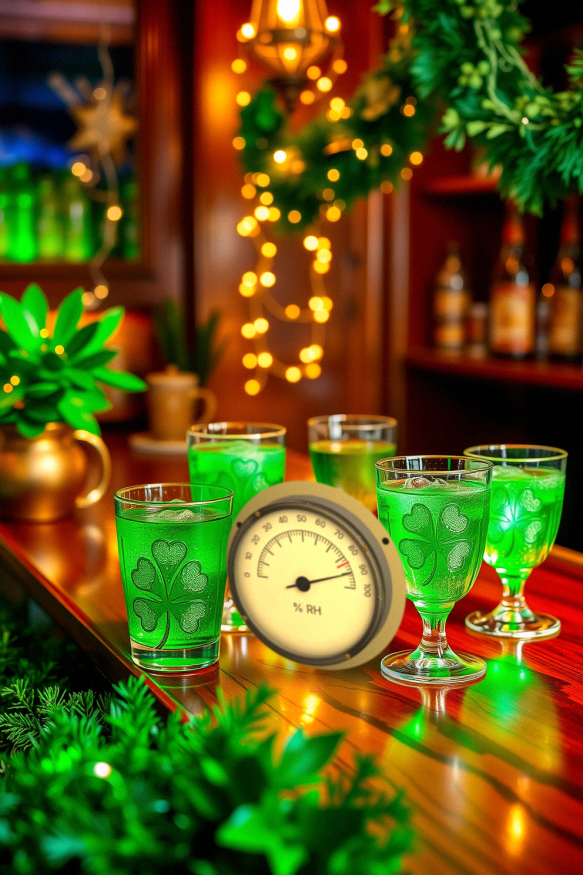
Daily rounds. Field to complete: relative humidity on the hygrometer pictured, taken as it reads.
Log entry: 90 %
